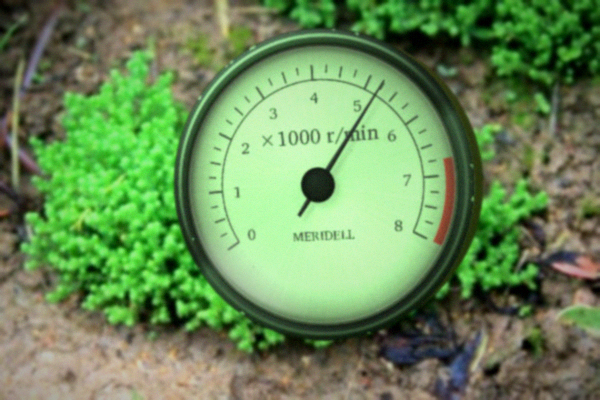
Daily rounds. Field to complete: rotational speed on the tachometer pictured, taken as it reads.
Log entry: 5250 rpm
